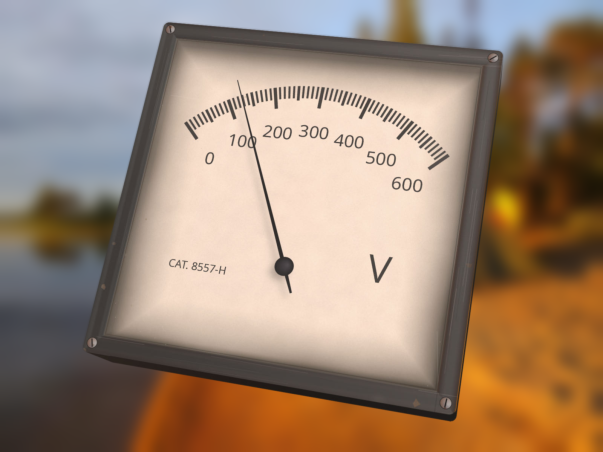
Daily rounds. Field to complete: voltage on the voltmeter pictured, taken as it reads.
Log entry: 130 V
